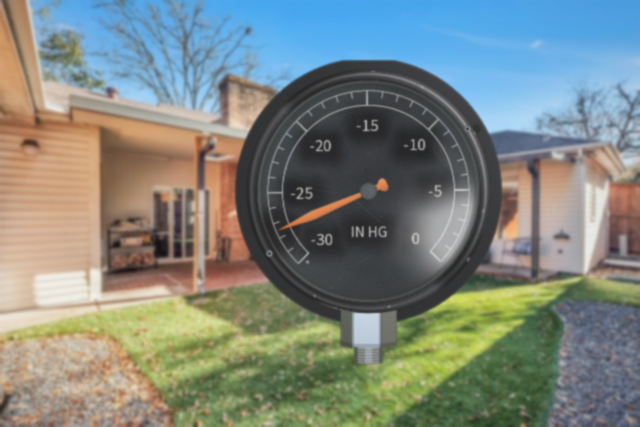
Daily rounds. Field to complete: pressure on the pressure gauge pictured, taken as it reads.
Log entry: -27.5 inHg
